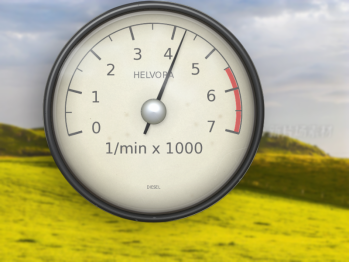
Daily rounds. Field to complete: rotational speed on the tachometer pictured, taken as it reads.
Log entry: 4250 rpm
